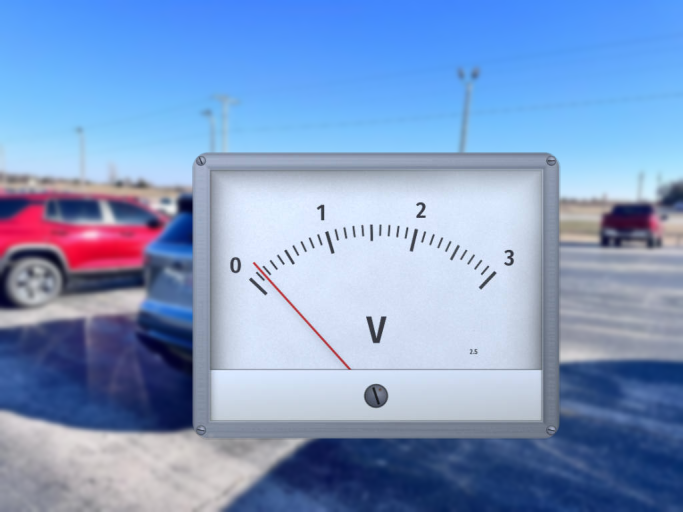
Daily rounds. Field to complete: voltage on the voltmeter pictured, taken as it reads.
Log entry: 0.15 V
